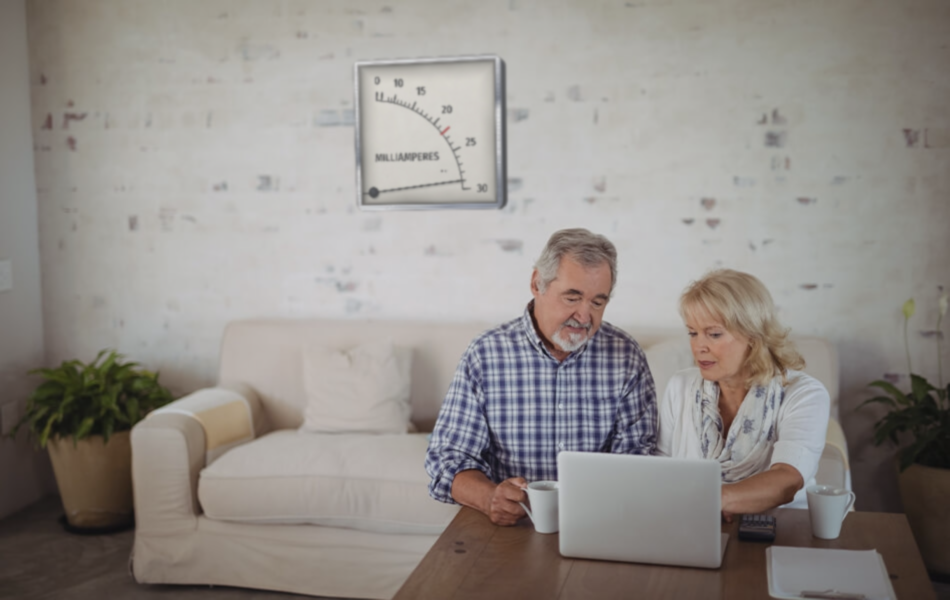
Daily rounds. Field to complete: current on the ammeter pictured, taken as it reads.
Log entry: 29 mA
